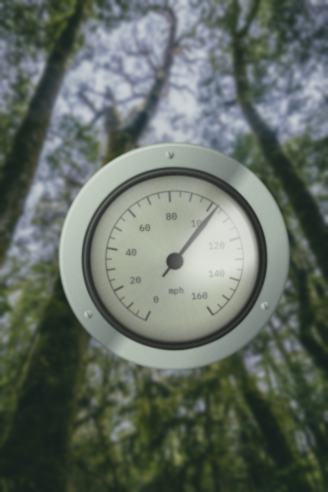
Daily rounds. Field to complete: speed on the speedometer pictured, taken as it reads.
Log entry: 102.5 mph
